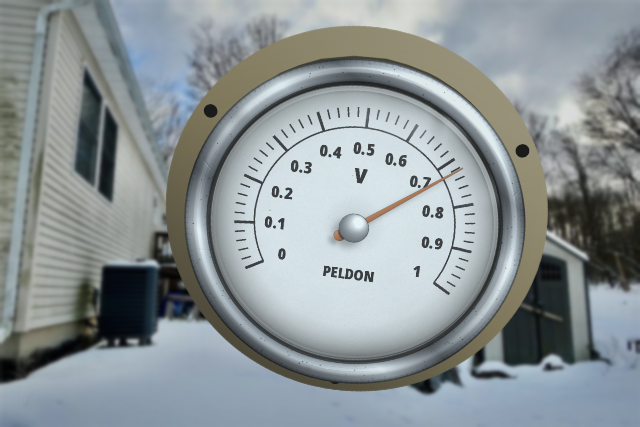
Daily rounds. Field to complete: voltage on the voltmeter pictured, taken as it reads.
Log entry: 0.72 V
